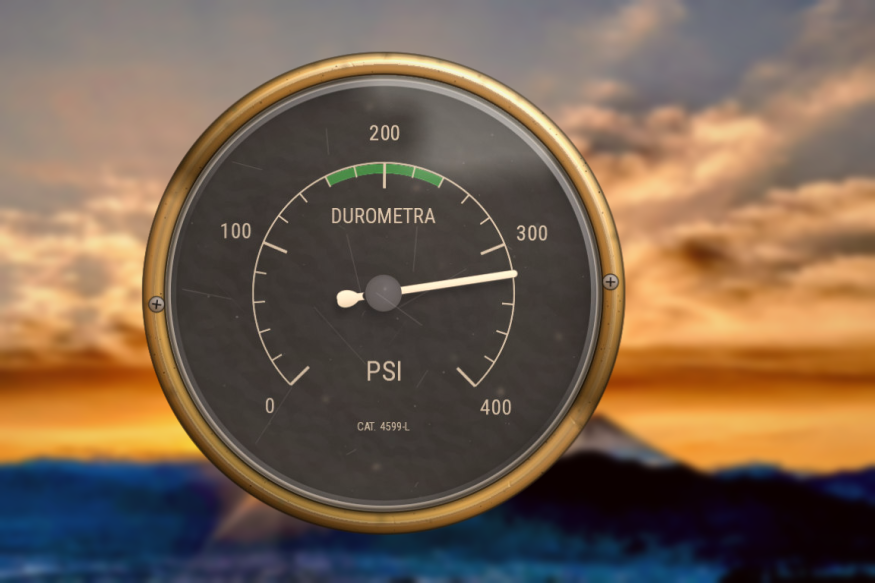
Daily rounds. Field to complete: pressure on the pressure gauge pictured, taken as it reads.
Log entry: 320 psi
